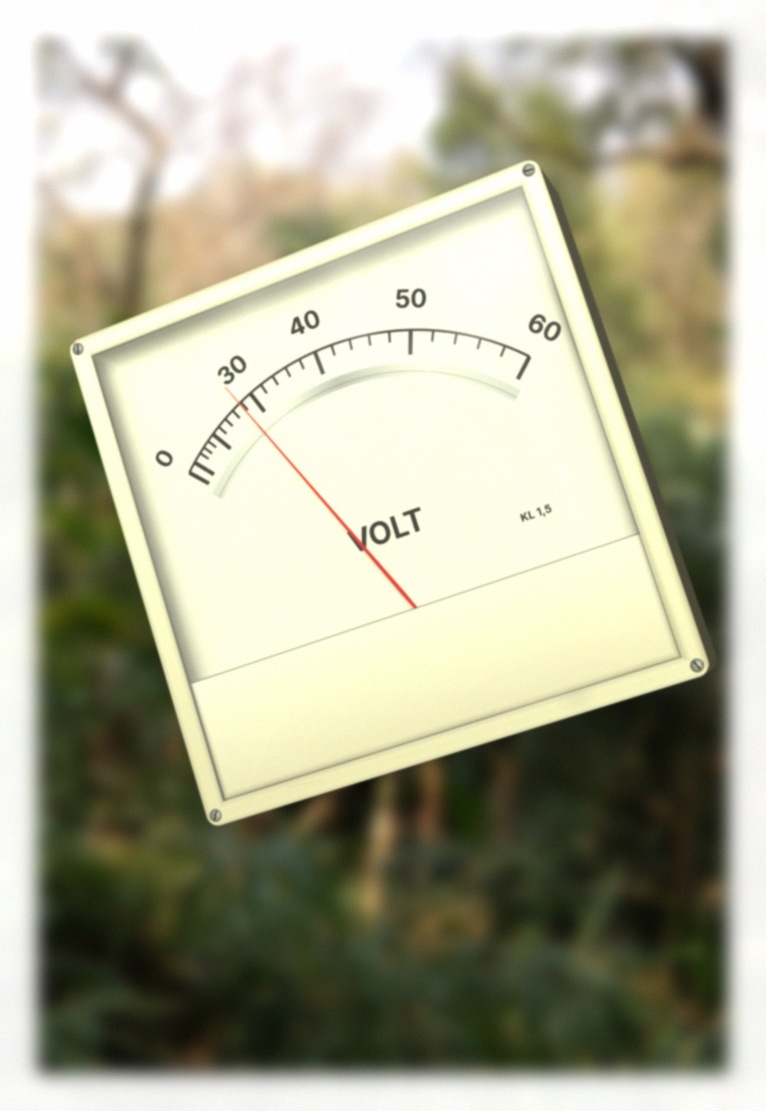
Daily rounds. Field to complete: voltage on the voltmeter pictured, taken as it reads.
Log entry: 28 V
